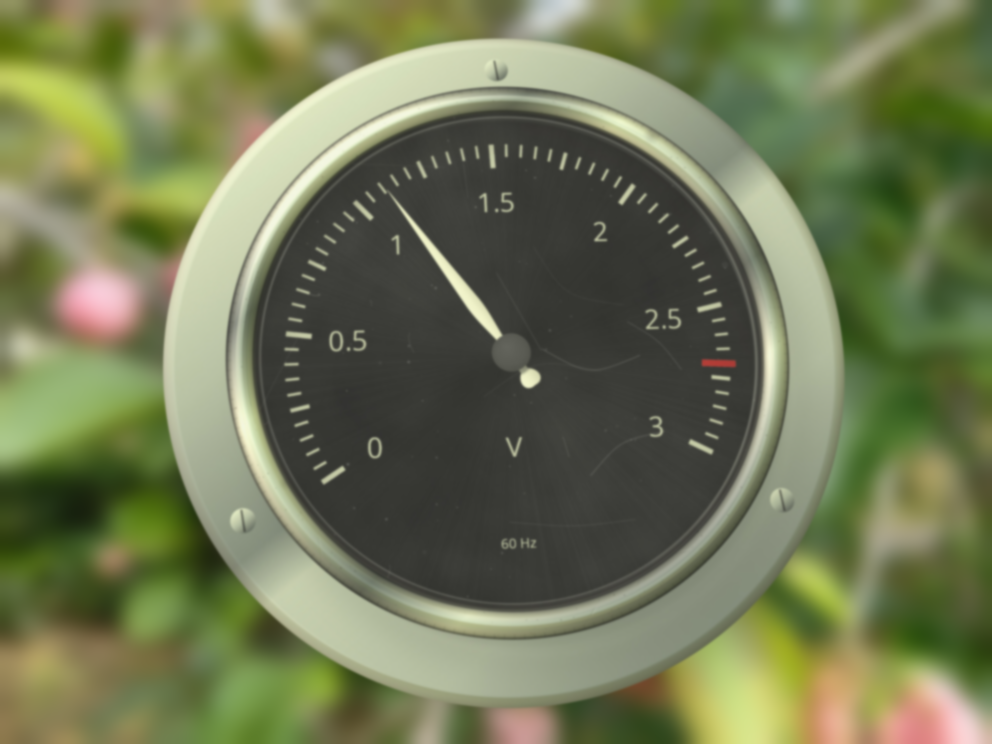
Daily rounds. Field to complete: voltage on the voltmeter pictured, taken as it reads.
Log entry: 1.1 V
